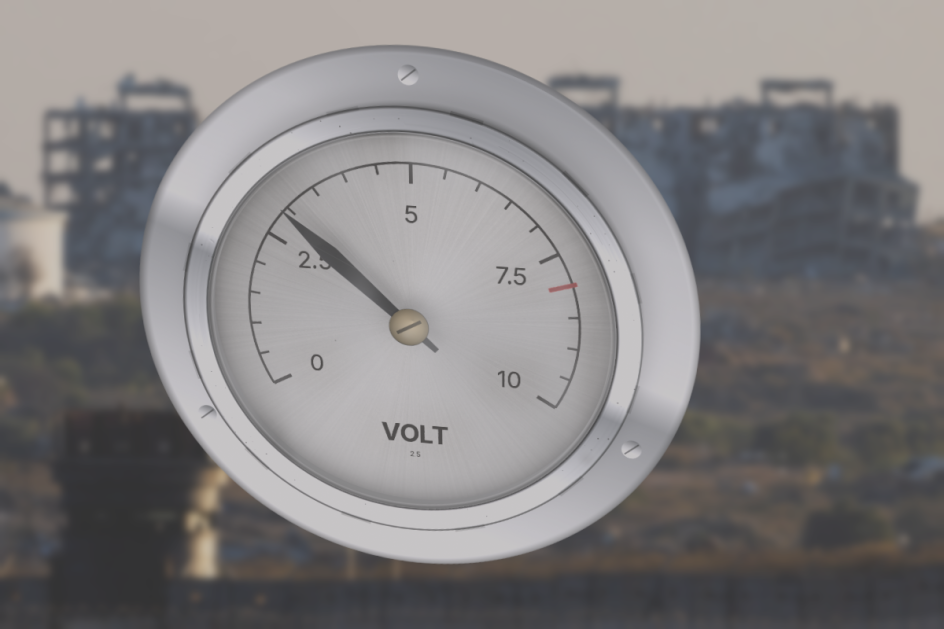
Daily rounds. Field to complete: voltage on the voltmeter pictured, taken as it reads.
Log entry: 3 V
